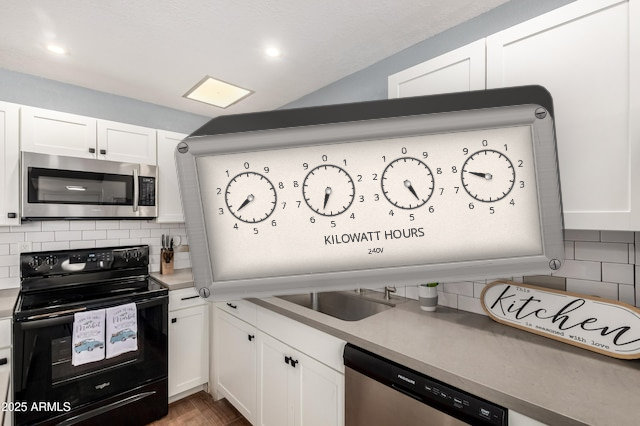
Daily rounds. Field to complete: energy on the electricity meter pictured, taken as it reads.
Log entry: 3558 kWh
